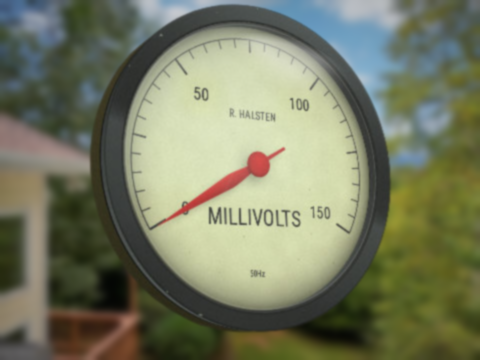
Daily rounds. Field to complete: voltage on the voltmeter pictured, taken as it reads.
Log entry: 0 mV
